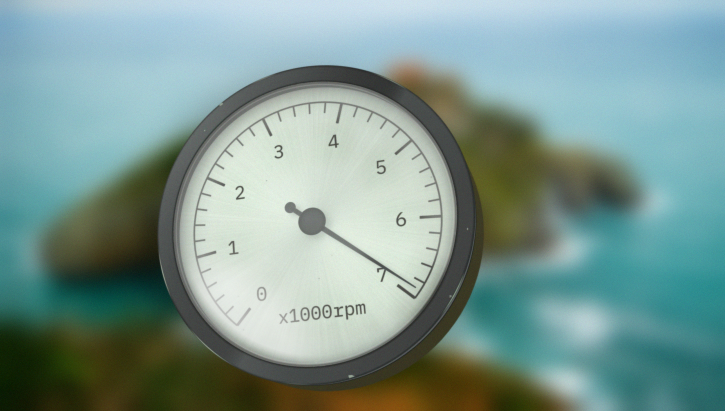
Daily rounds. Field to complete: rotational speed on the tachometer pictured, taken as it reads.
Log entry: 6900 rpm
